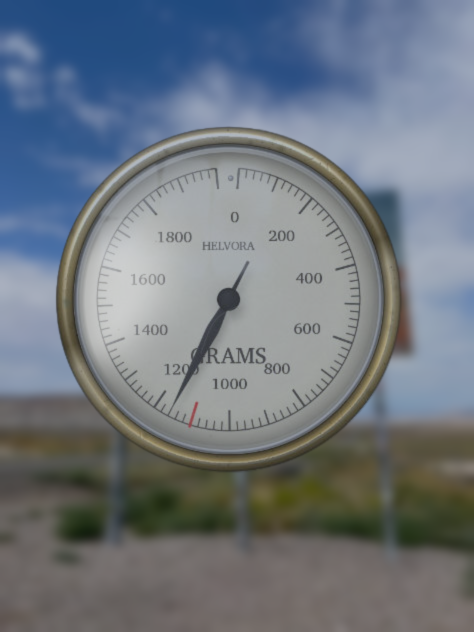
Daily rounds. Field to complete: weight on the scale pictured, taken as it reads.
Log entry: 1160 g
